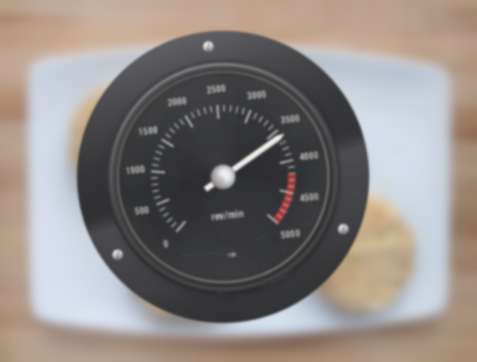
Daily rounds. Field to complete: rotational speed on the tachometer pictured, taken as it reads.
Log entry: 3600 rpm
